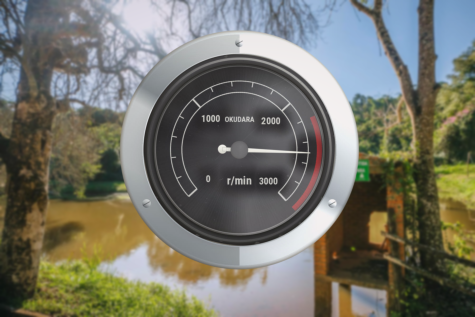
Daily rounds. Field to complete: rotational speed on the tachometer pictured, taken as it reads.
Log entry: 2500 rpm
